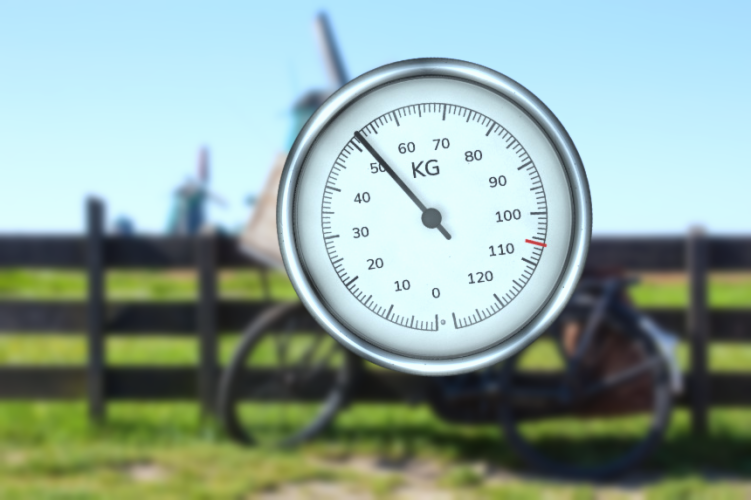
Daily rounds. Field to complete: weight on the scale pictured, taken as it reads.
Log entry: 52 kg
